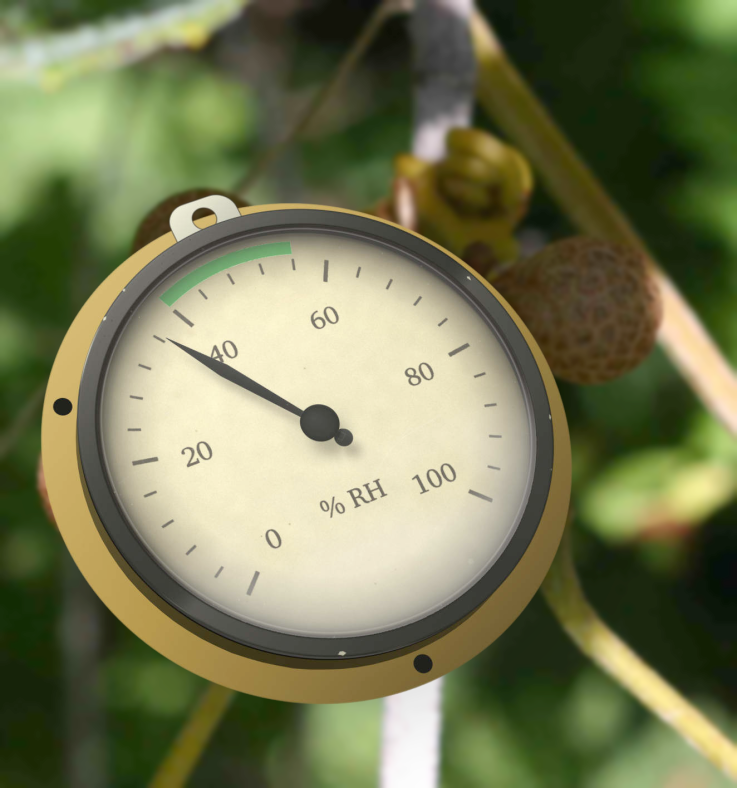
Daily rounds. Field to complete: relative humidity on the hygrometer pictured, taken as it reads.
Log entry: 36 %
